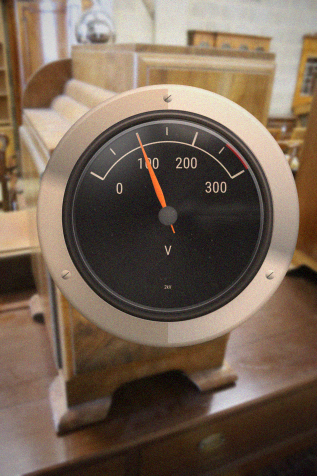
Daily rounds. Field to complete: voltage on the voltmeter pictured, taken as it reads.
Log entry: 100 V
